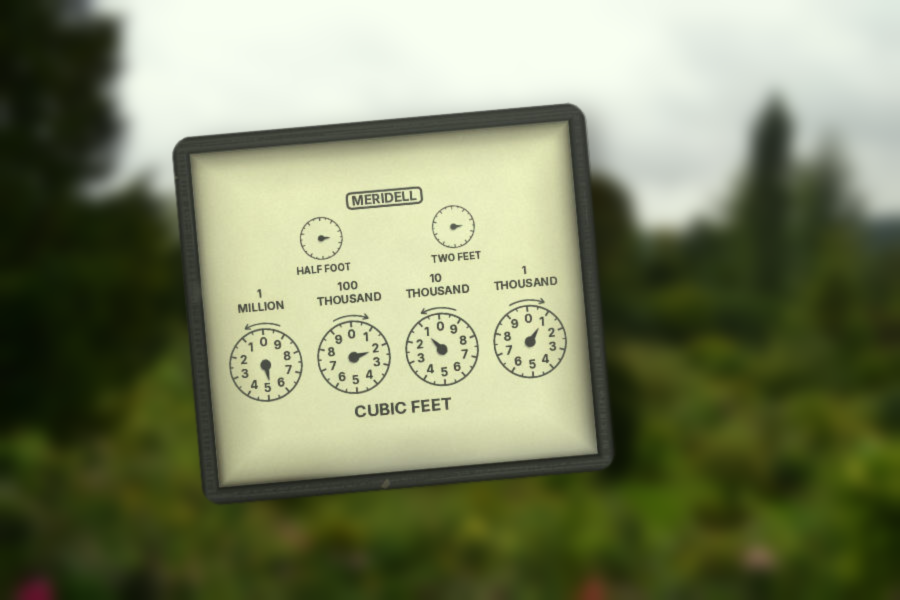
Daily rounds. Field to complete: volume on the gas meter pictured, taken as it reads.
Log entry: 521100 ft³
